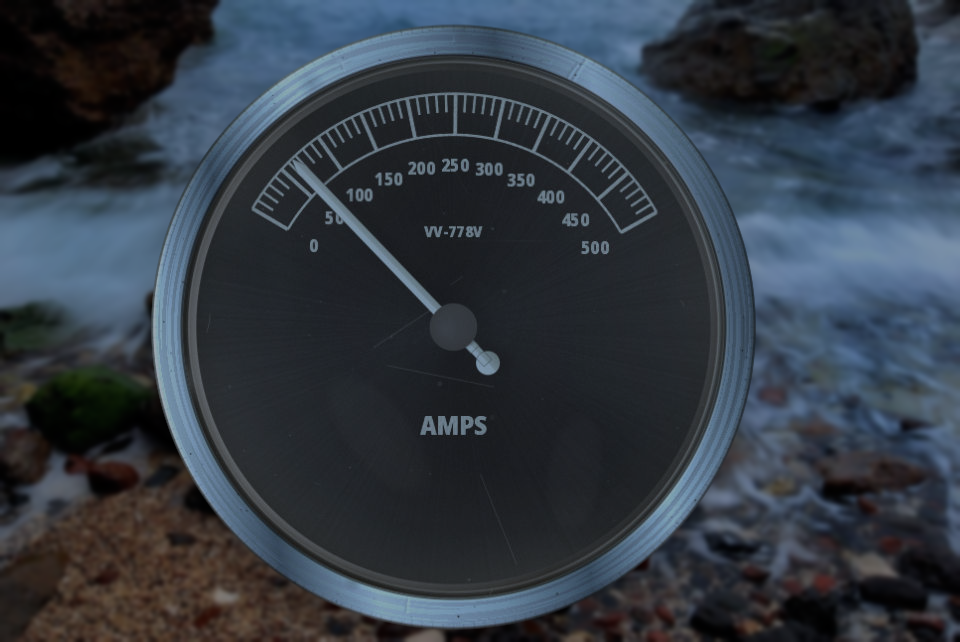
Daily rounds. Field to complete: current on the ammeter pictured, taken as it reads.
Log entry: 65 A
